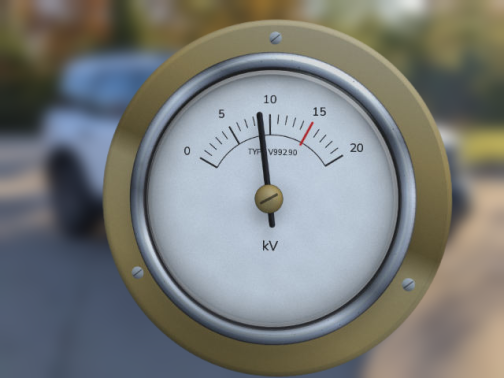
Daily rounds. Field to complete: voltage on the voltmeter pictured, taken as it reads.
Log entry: 9 kV
